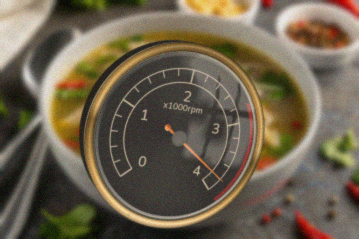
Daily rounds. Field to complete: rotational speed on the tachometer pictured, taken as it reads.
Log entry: 3800 rpm
